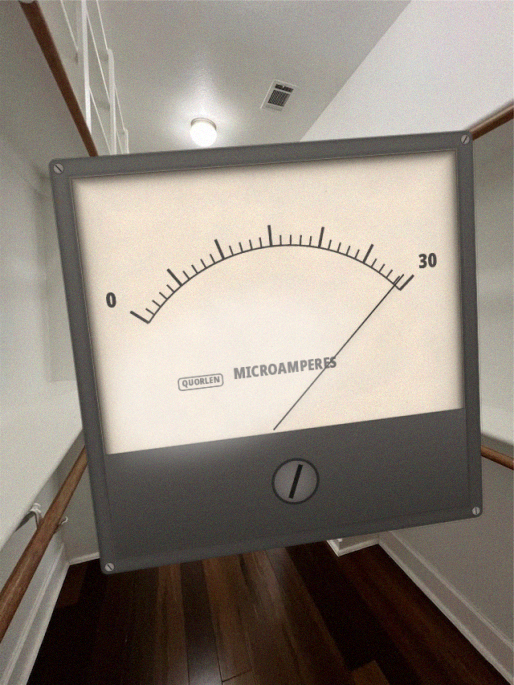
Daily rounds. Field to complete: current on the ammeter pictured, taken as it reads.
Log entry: 29 µA
